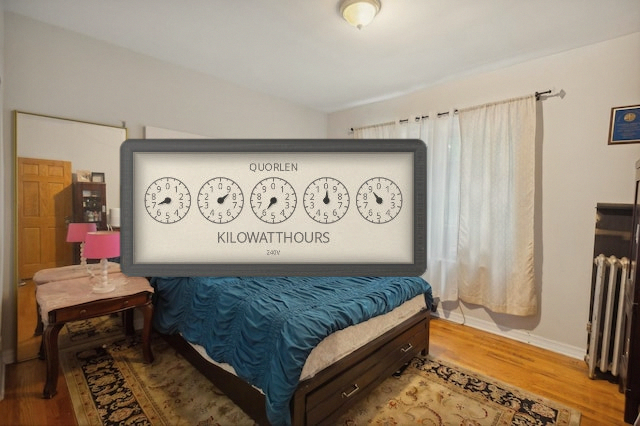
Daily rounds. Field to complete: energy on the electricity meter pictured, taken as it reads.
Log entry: 68599 kWh
